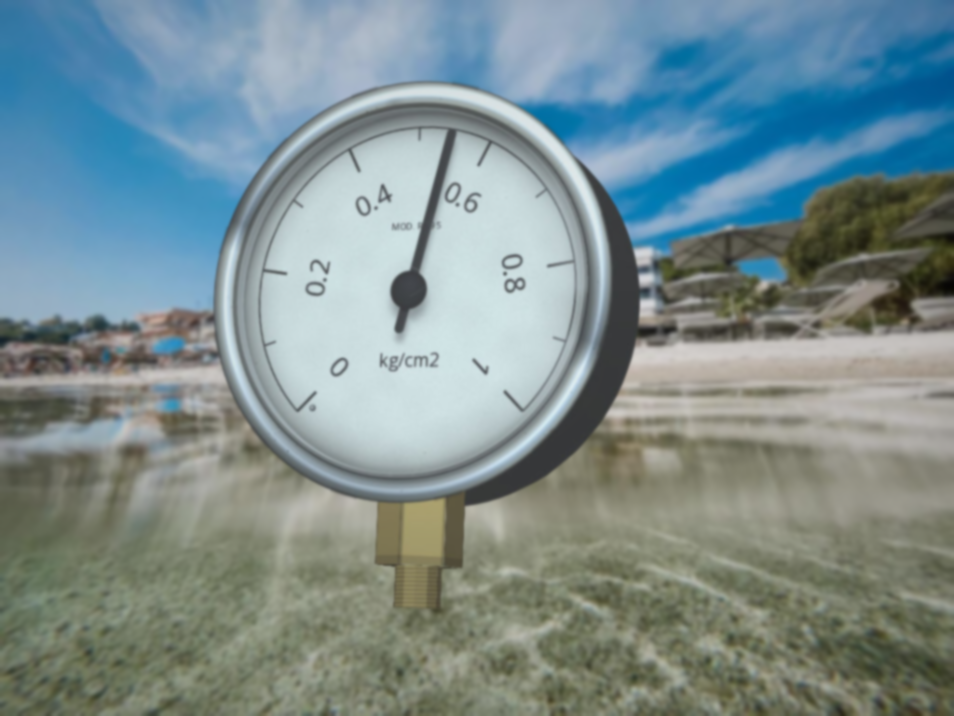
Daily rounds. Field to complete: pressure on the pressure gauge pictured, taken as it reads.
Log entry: 0.55 kg/cm²
